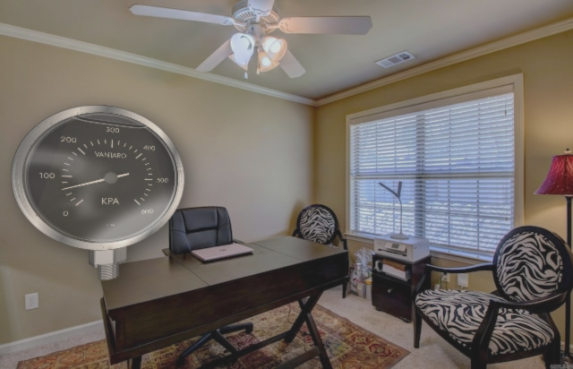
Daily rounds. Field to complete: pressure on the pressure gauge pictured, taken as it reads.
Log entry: 60 kPa
